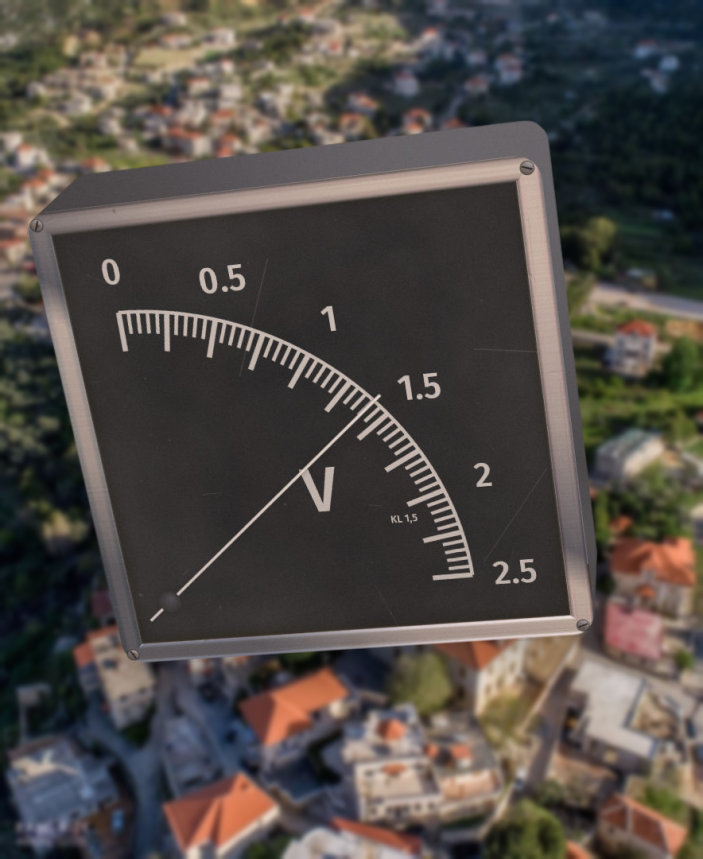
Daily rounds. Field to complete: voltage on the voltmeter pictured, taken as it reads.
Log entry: 1.4 V
